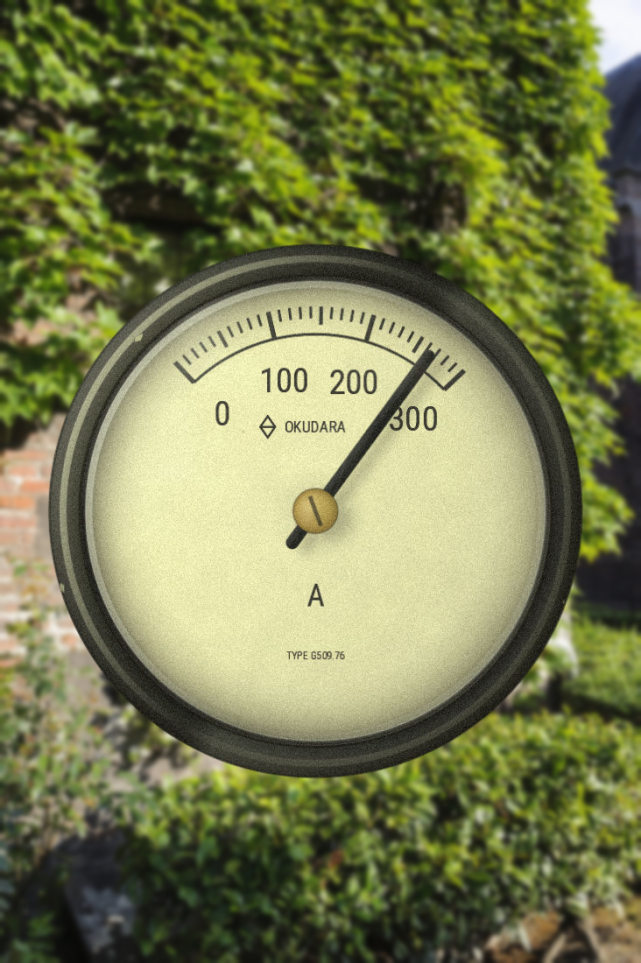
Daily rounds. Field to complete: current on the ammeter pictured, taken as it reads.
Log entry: 265 A
